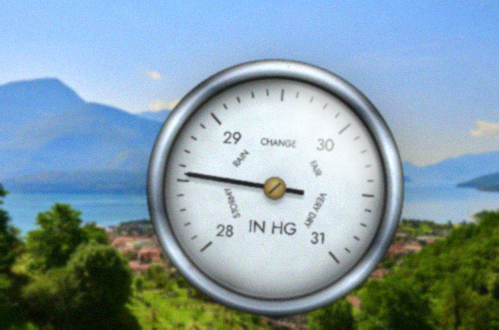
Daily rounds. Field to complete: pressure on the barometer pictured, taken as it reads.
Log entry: 28.55 inHg
